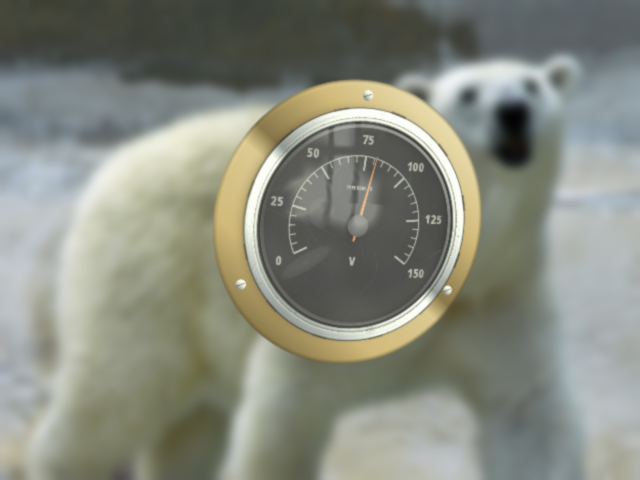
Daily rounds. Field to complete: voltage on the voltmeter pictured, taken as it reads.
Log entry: 80 V
